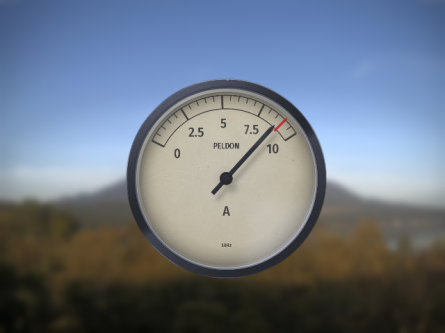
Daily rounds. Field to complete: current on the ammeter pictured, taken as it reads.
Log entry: 8.75 A
